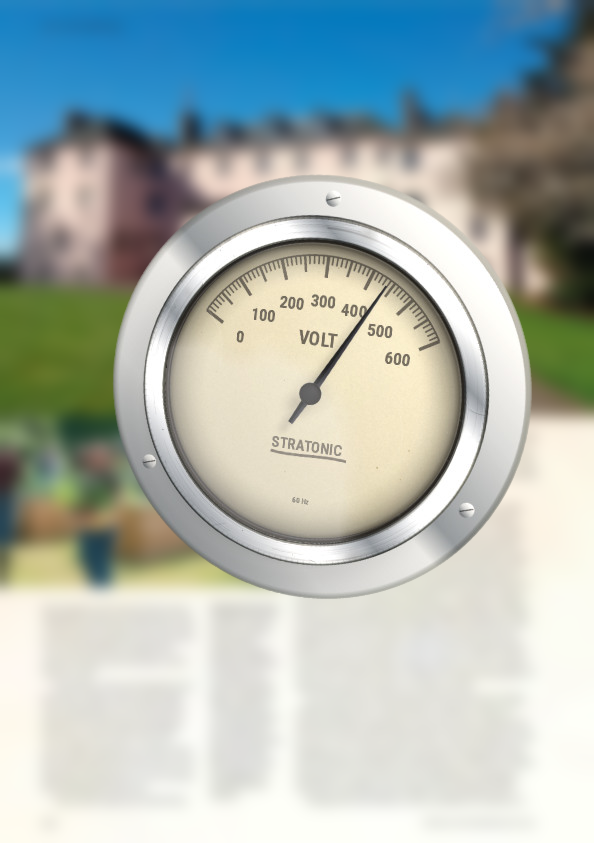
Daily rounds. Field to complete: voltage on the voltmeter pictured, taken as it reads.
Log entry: 440 V
